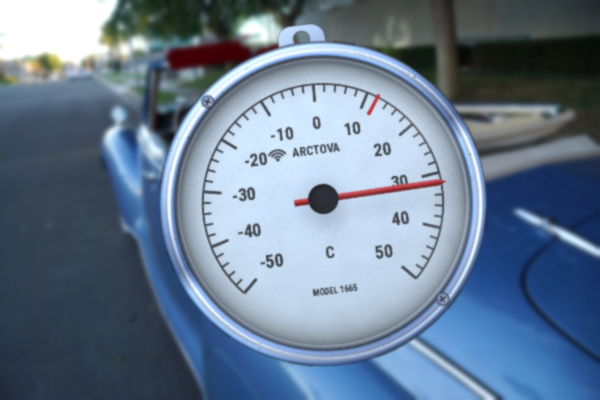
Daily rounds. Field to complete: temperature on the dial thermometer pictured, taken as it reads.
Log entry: 32 °C
